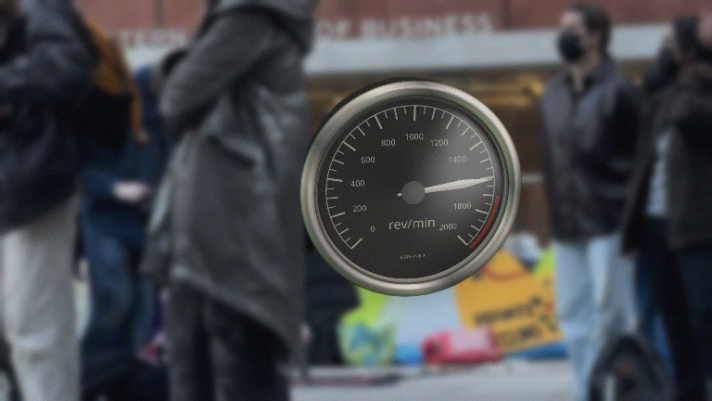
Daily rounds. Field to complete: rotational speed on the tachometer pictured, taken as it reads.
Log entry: 1600 rpm
